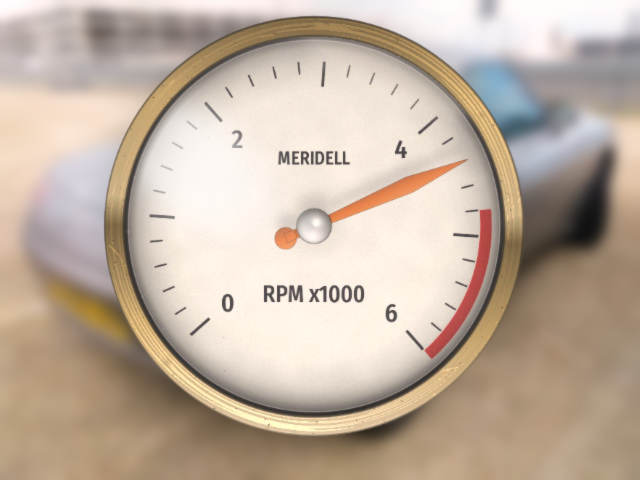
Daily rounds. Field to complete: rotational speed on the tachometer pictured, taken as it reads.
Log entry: 4400 rpm
